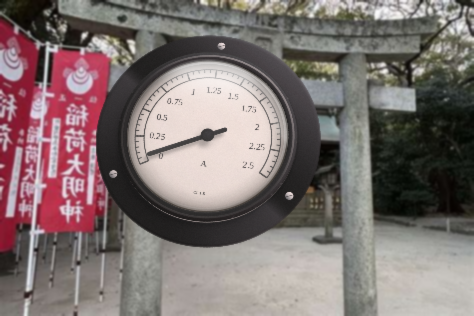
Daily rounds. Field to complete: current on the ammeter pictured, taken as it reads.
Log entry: 0.05 A
